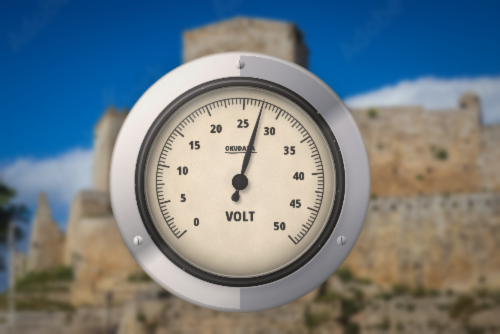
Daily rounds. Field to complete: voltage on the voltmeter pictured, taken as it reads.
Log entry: 27.5 V
